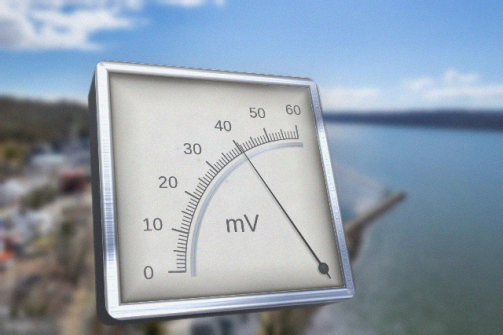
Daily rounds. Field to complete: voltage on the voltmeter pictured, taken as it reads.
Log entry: 40 mV
